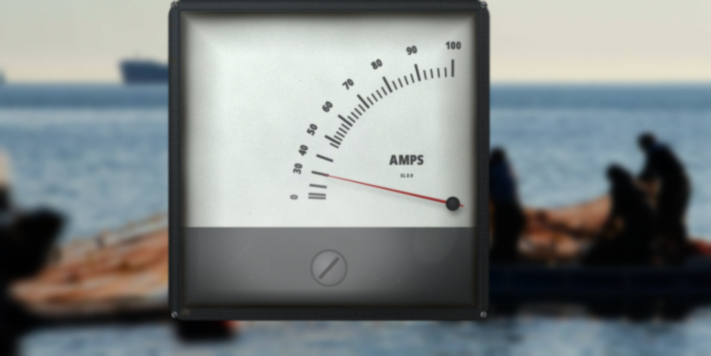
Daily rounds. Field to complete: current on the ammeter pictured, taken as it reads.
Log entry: 30 A
